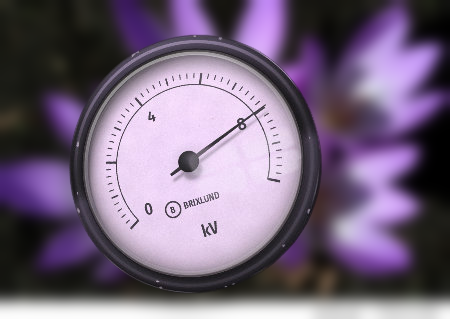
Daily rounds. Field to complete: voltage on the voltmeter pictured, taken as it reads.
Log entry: 8 kV
